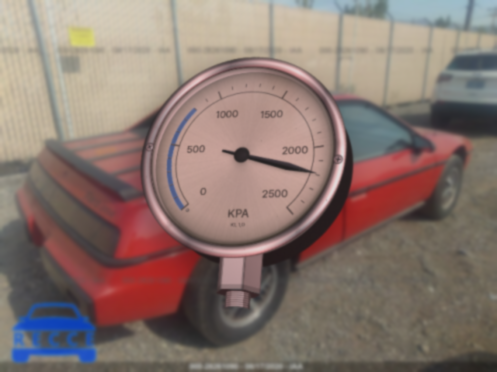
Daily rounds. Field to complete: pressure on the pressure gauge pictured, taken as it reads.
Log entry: 2200 kPa
